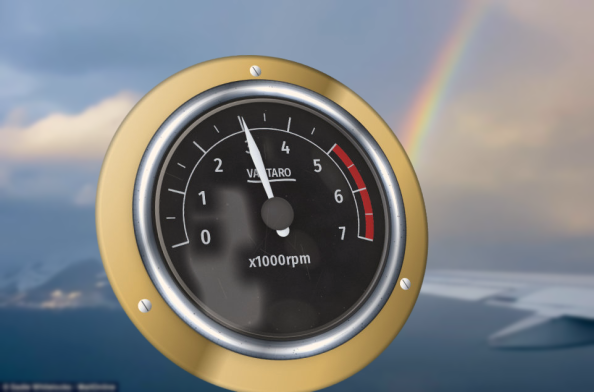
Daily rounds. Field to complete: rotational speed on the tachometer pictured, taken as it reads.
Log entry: 3000 rpm
